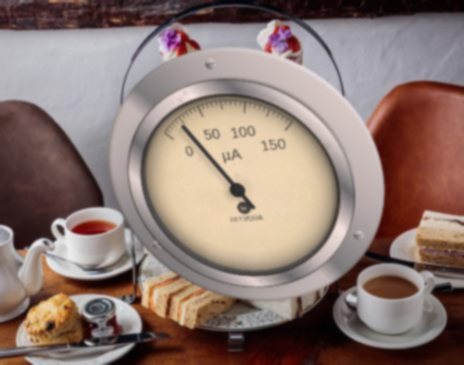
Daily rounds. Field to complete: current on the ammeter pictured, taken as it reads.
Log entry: 25 µA
